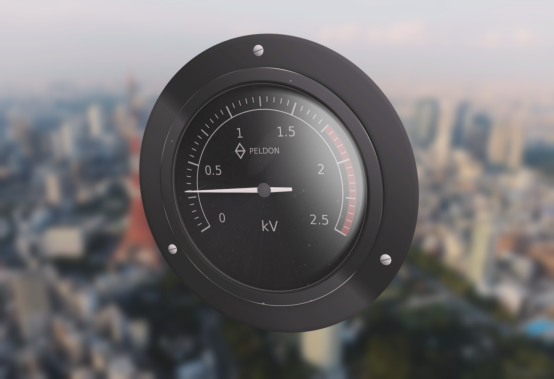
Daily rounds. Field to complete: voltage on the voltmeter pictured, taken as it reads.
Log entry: 0.3 kV
